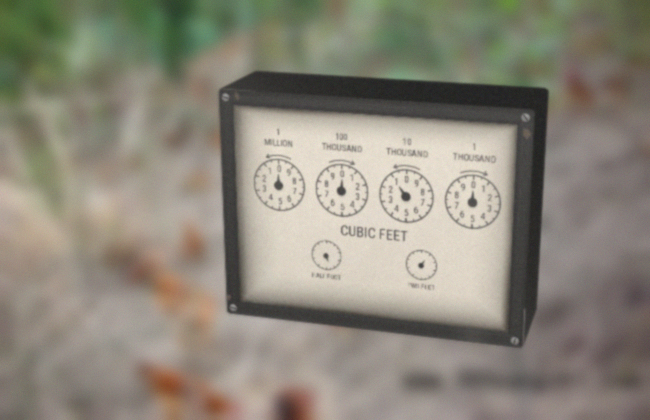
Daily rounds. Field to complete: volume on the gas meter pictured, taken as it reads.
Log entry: 1000 ft³
